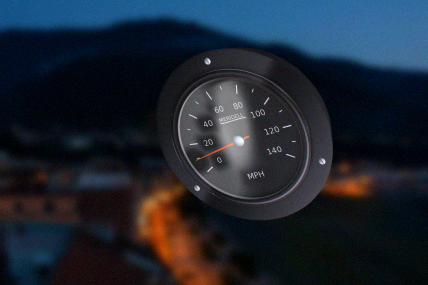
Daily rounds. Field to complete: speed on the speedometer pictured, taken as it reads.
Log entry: 10 mph
